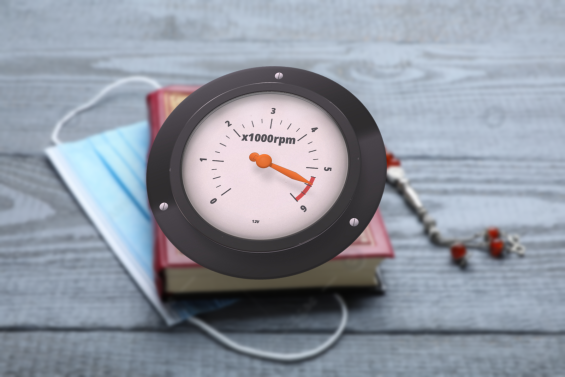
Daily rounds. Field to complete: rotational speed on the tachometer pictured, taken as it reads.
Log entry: 5500 rpm
